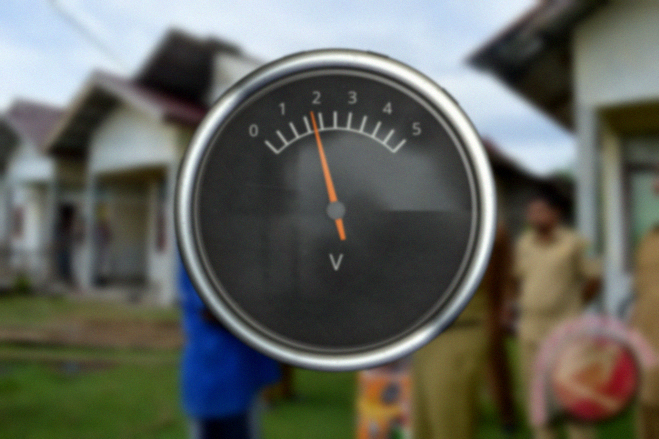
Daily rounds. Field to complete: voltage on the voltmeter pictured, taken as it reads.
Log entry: 1.75 V
